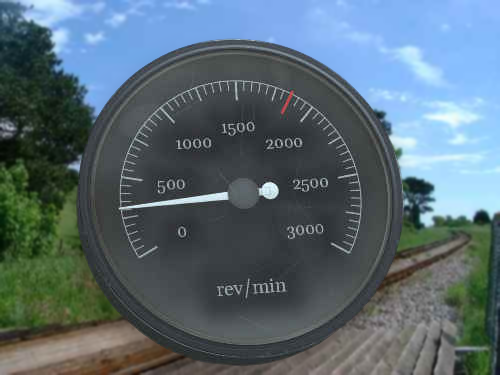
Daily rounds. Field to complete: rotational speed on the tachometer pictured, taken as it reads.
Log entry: 300 rpm
